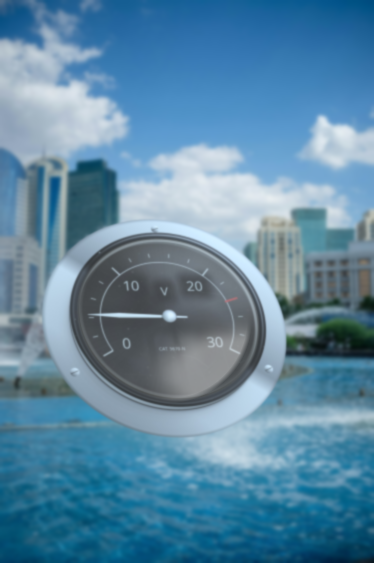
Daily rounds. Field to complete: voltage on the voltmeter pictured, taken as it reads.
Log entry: 4 V
